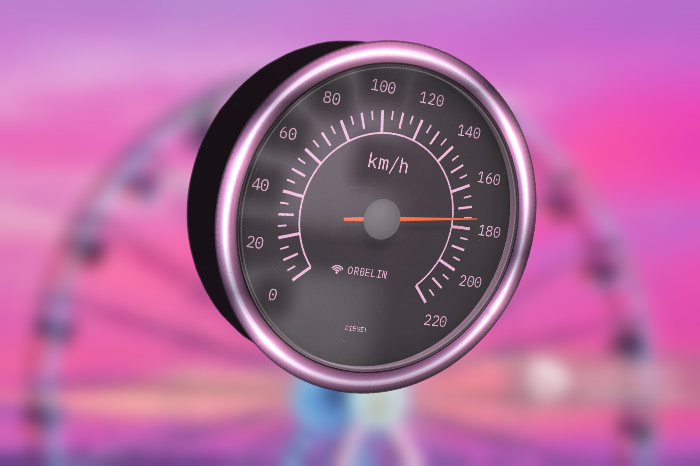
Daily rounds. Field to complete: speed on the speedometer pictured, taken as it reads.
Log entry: 175 km/h
